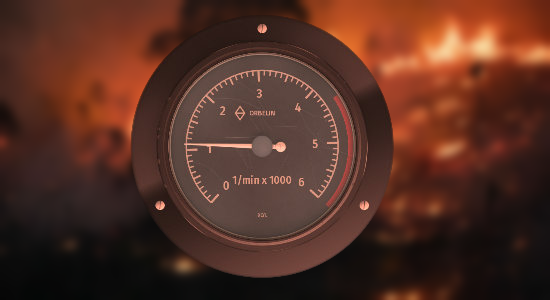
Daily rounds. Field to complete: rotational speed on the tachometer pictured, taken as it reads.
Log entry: 1100 rpm
